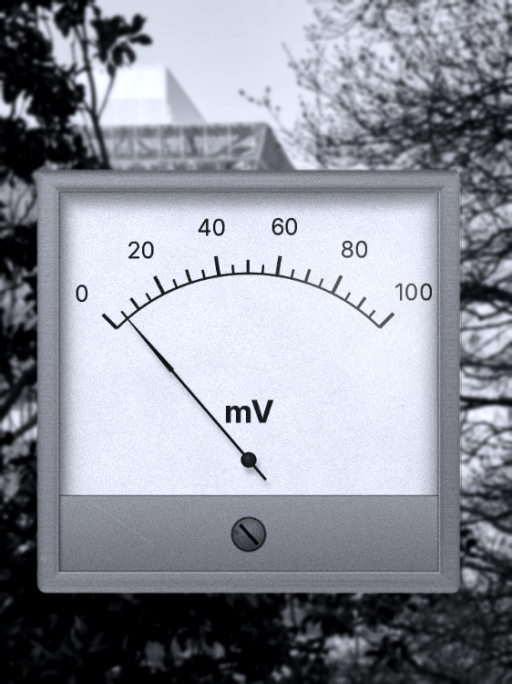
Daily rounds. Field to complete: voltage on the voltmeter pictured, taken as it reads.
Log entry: 5 mV
